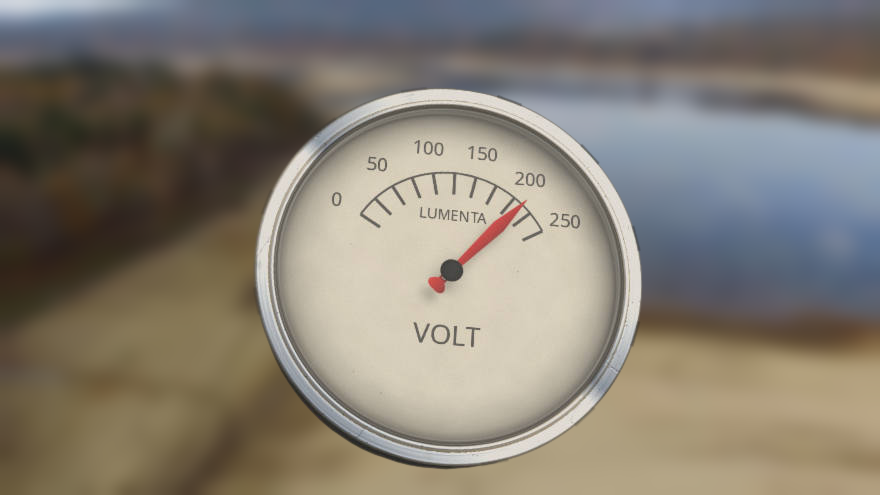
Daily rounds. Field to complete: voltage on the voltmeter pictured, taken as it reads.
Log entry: 212.5 V
